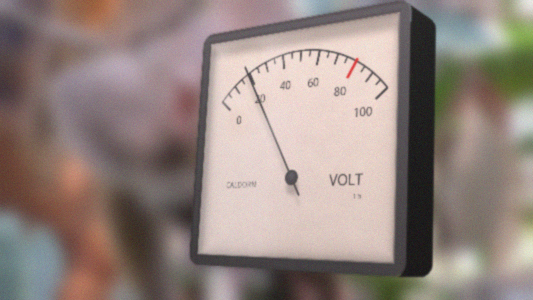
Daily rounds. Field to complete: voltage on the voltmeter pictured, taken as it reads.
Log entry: 20 V
